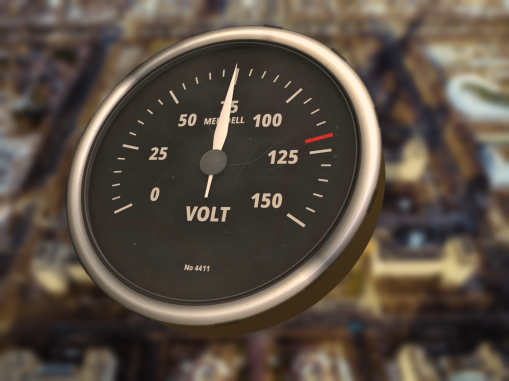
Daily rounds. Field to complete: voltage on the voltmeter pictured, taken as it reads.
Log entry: 75 V
